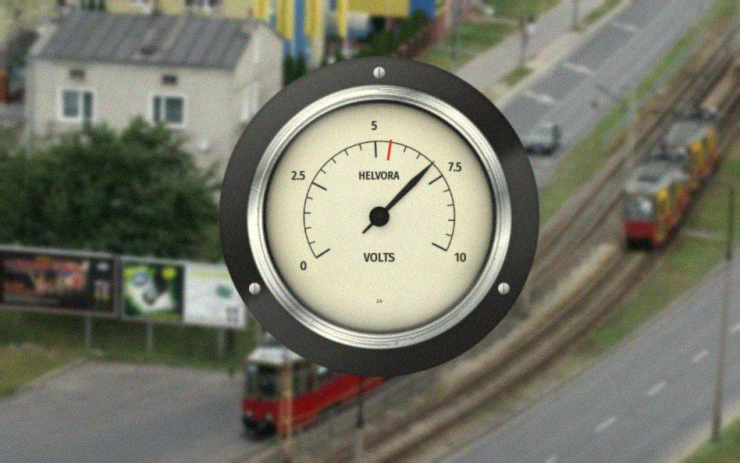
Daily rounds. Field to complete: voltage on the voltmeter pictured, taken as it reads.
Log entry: 7 V
